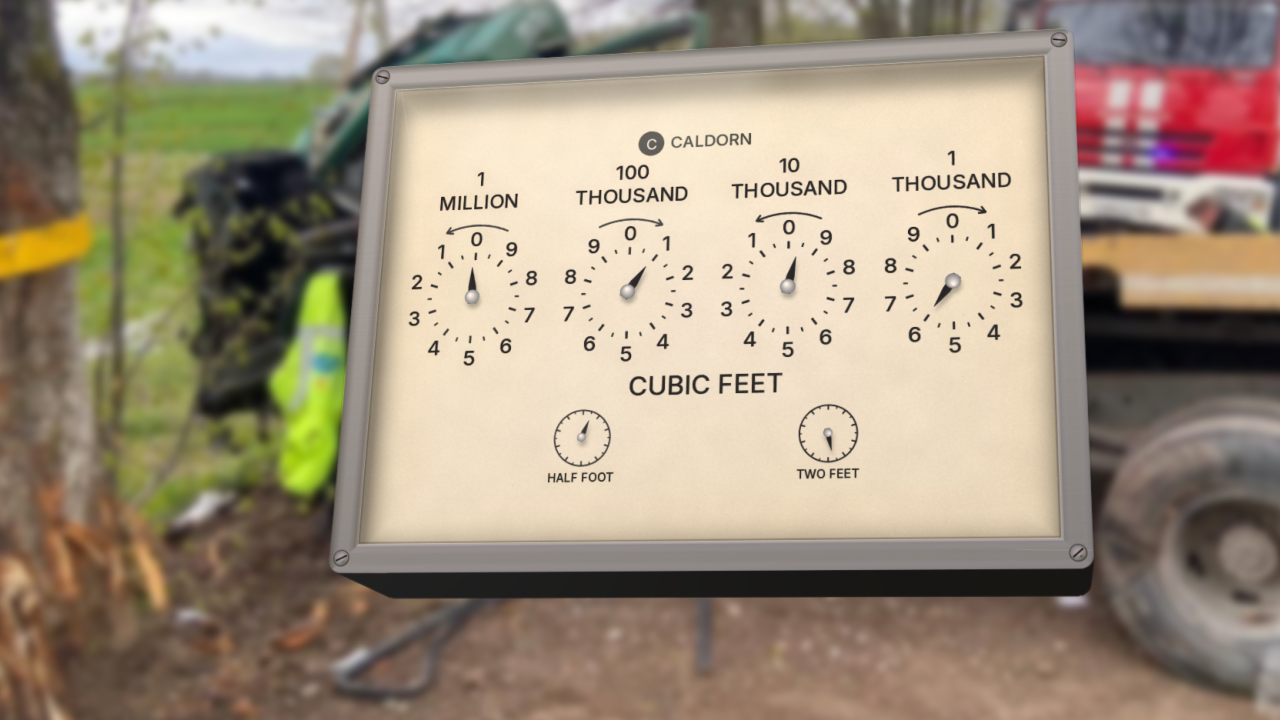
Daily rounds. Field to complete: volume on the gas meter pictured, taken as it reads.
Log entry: 9600 ft³
